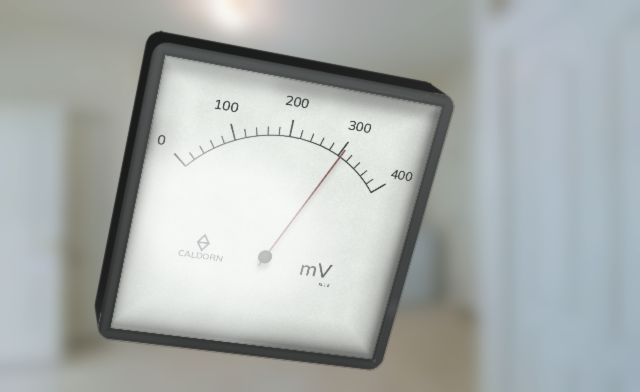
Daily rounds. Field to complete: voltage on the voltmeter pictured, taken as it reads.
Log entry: 300 mV
